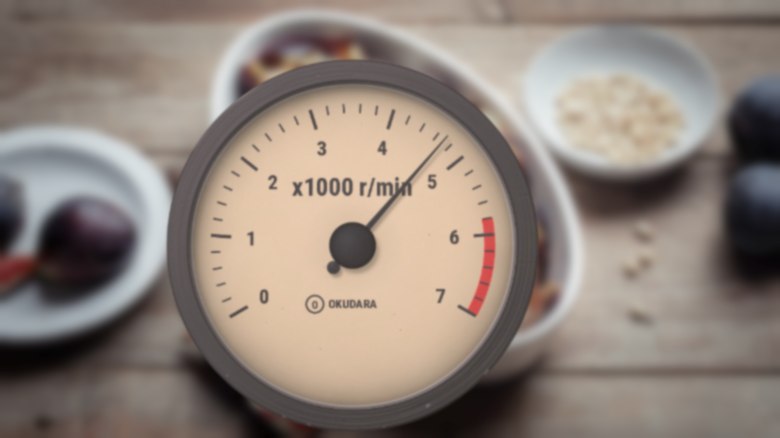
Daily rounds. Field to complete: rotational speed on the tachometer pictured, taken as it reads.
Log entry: 4700 rpm
